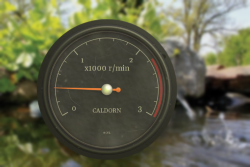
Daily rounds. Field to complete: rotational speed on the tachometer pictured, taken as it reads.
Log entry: 400 rpm
